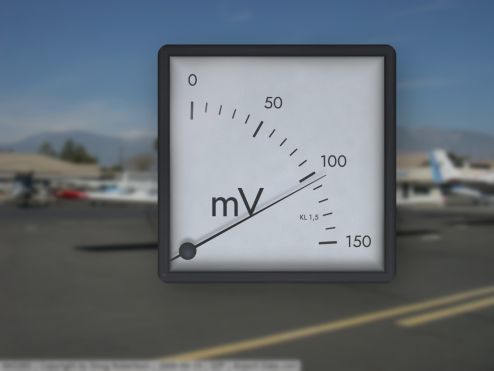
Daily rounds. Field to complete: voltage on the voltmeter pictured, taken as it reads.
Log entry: 105 mV
